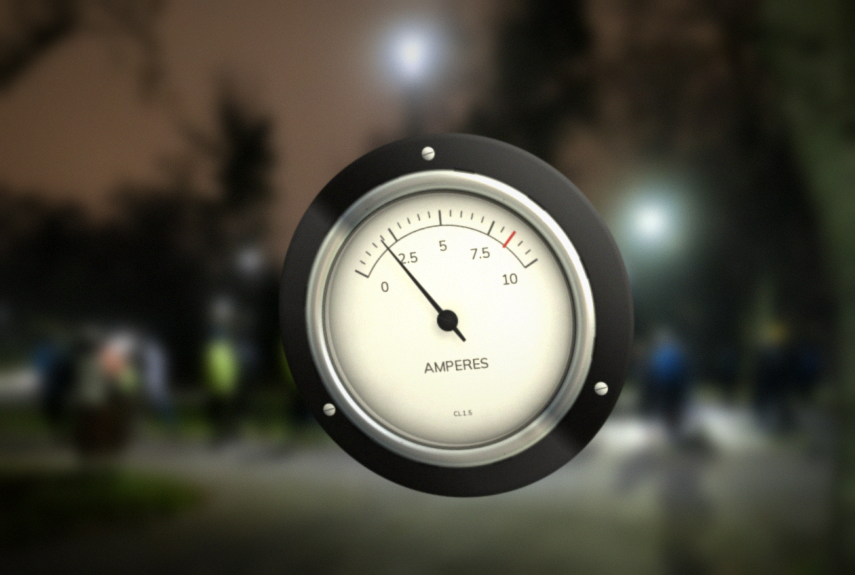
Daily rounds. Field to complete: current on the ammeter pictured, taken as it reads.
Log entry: 2 A
